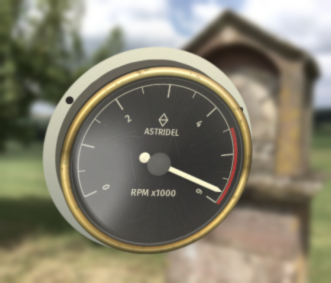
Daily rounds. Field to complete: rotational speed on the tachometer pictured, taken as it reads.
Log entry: 5750 rpm
